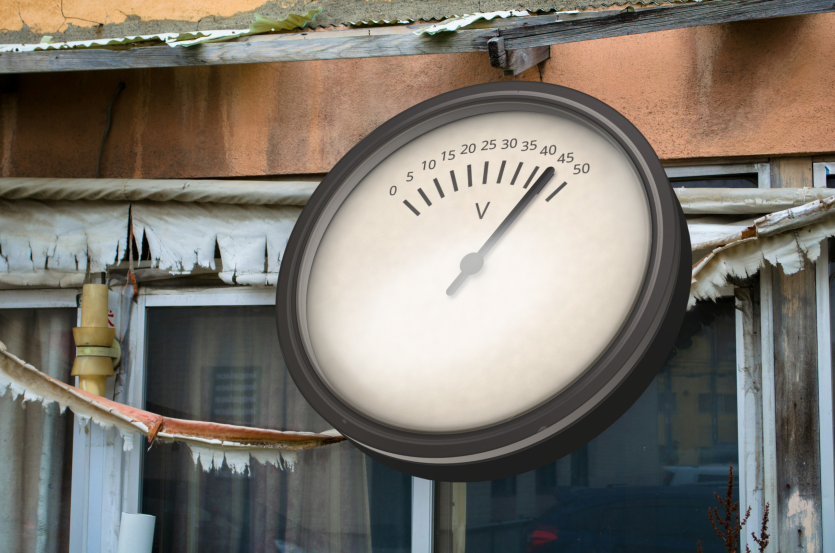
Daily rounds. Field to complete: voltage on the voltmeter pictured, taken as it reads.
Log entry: 45 V
